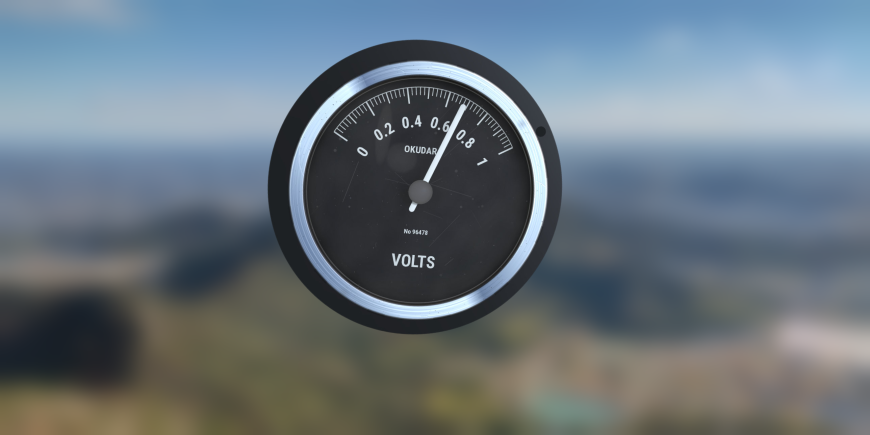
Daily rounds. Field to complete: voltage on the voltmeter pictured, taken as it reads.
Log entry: 0.68 V
